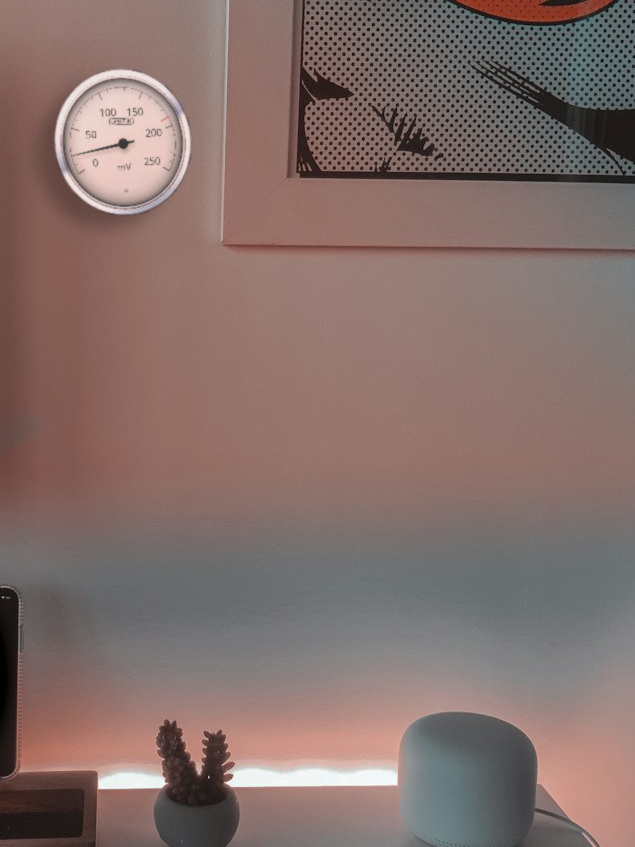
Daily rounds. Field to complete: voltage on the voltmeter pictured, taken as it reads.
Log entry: 20 mV
